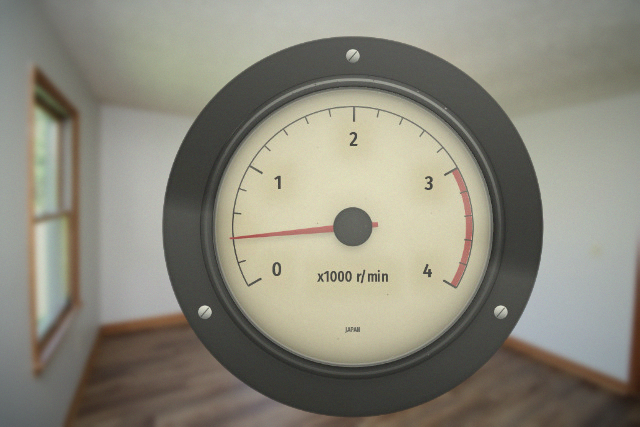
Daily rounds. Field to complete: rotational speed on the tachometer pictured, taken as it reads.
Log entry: 400 rpm
